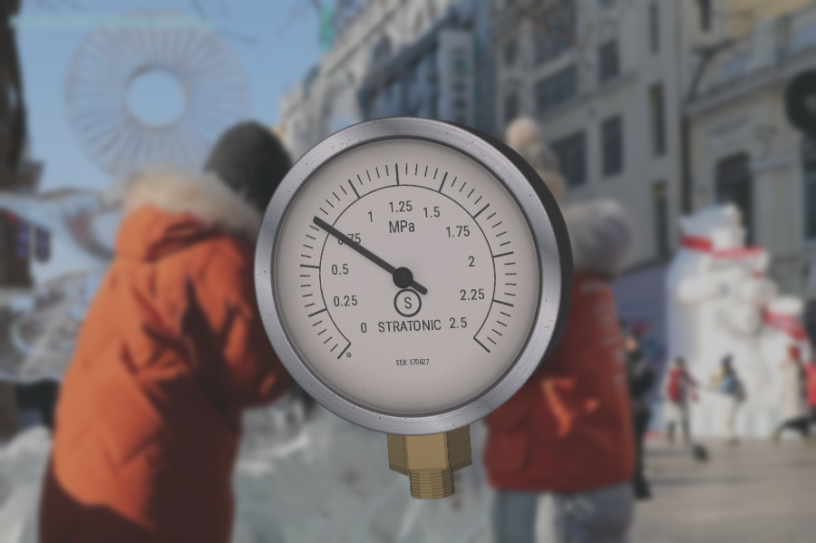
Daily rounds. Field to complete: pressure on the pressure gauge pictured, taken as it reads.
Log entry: 0.75 MPa
